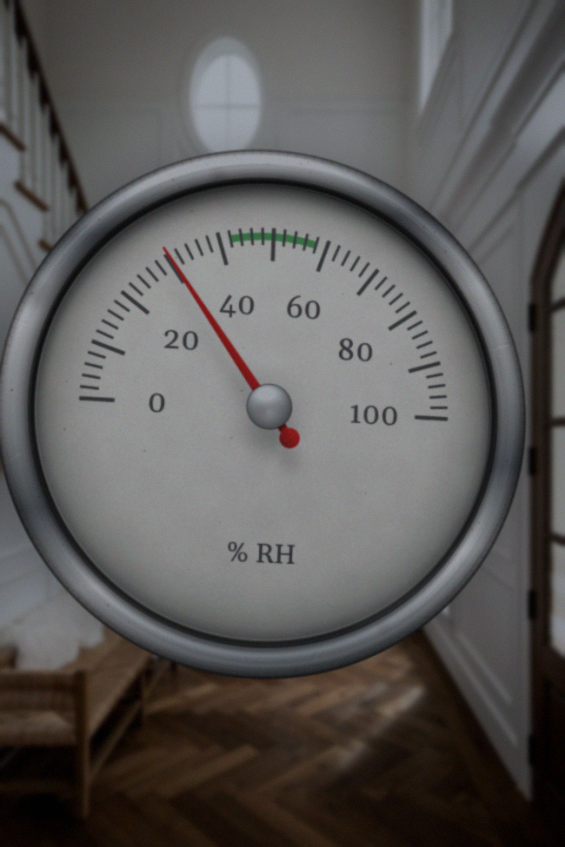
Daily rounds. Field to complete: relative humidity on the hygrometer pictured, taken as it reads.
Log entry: 30 %
